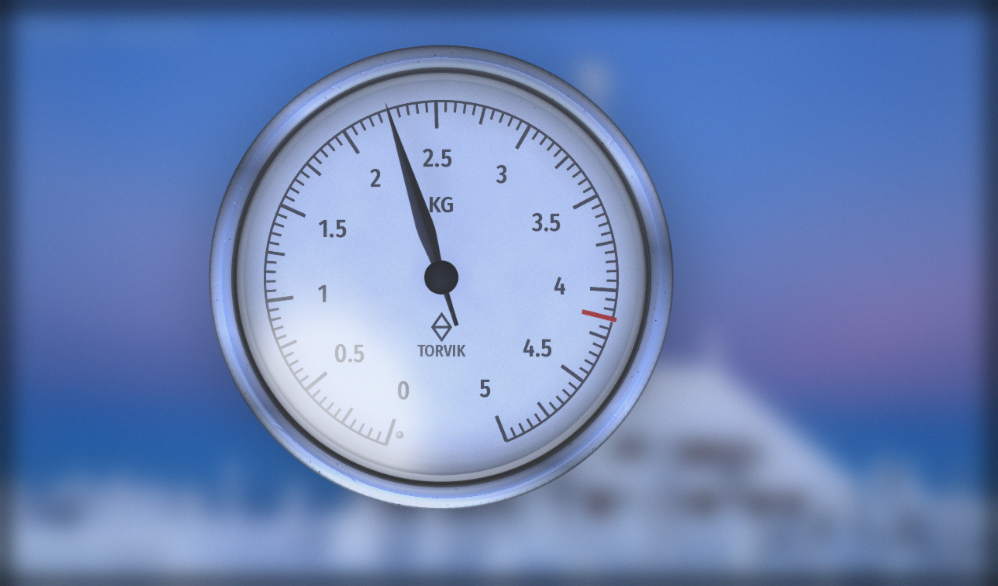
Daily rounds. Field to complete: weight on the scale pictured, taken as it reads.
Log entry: 2.25 kg
